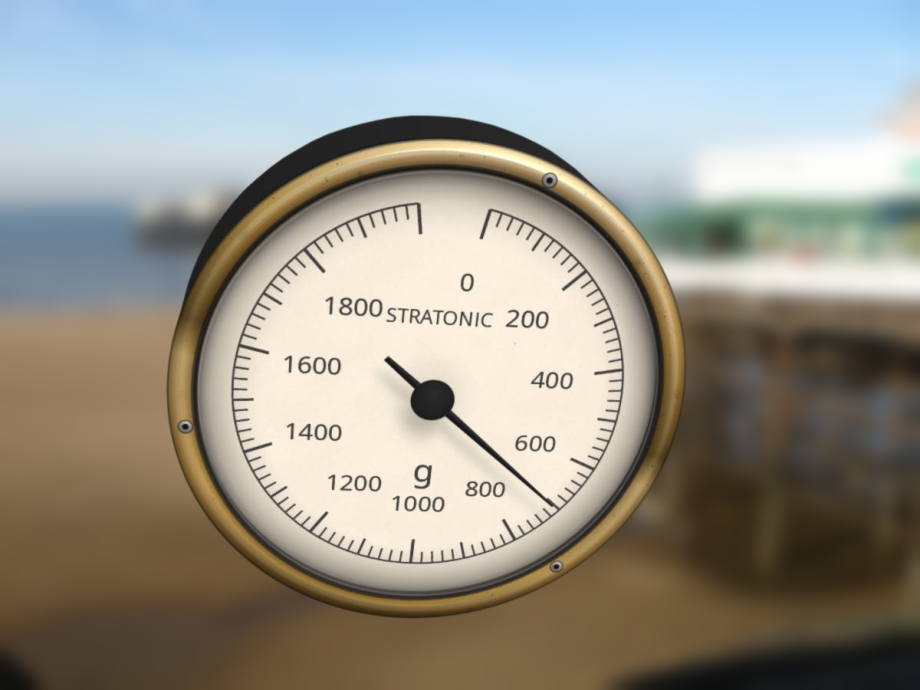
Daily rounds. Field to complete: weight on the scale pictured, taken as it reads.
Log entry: 700 g
